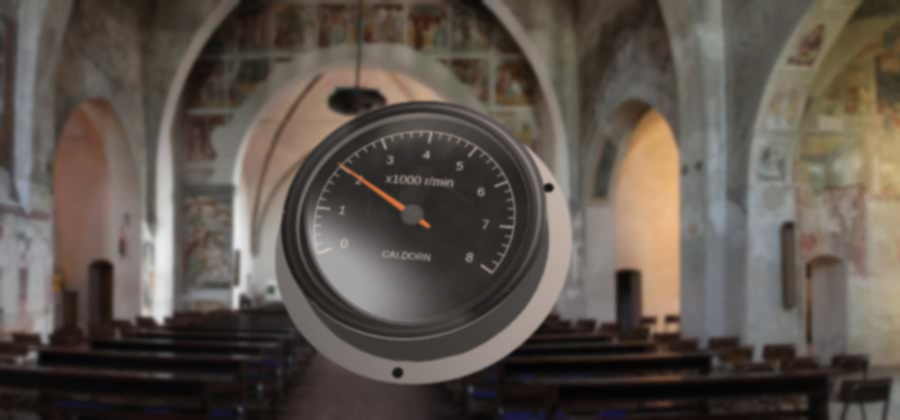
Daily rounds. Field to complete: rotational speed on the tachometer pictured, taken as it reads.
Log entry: 2000 rpm
